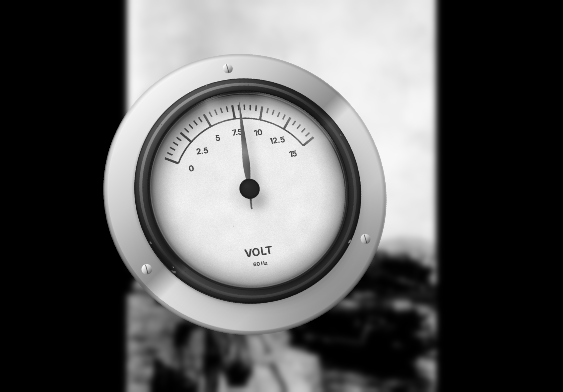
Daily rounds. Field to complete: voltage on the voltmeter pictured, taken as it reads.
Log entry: 8 V
